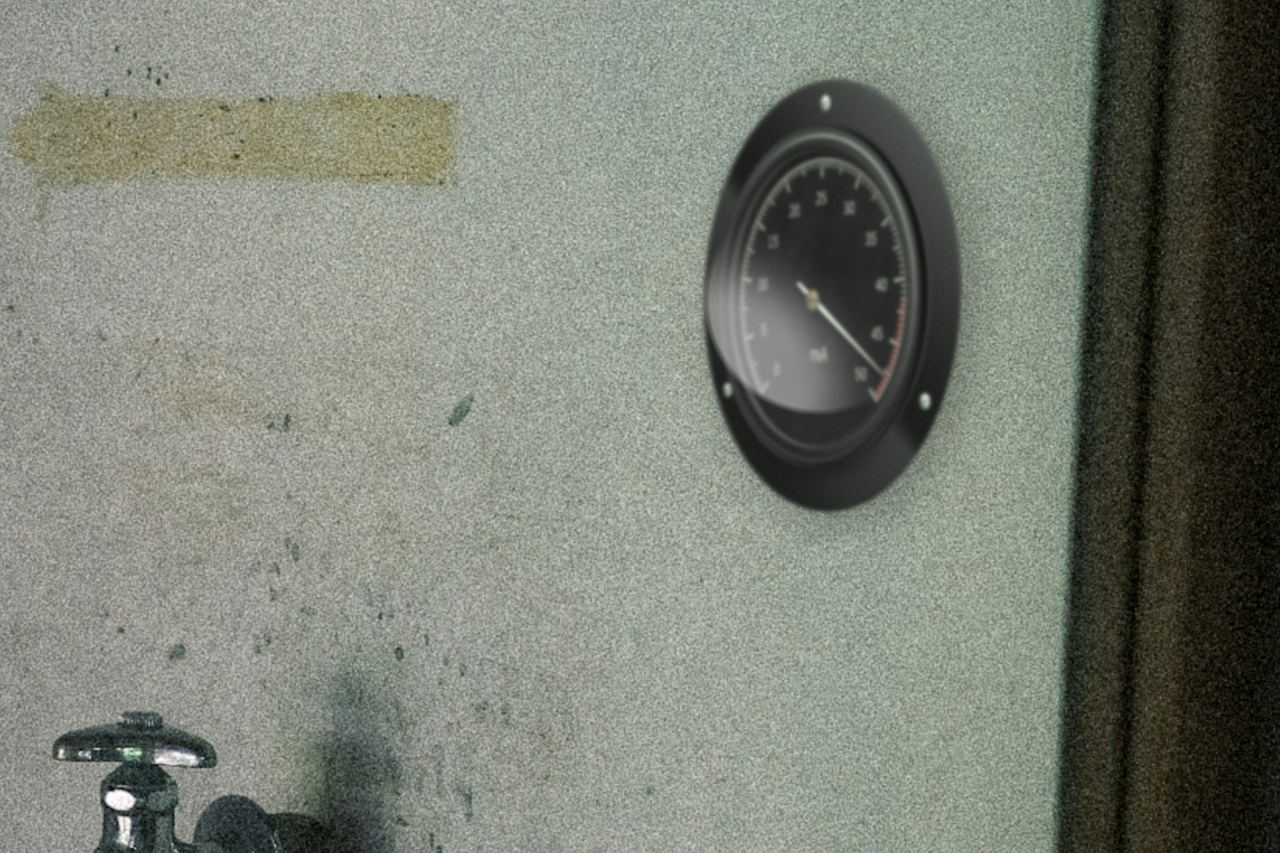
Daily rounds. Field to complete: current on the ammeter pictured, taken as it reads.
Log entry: 47.5 mA
